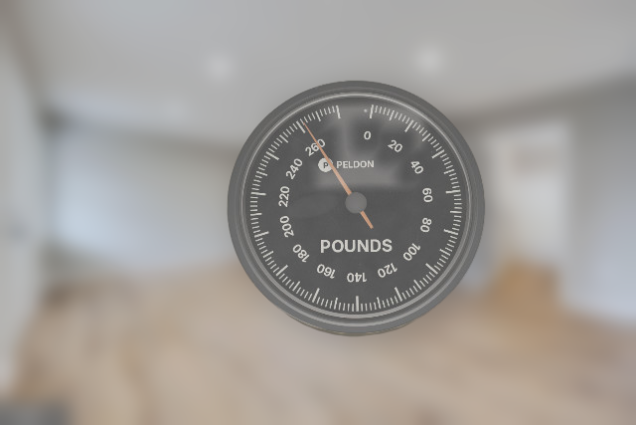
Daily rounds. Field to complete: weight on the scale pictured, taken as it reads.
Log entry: 262 lb
